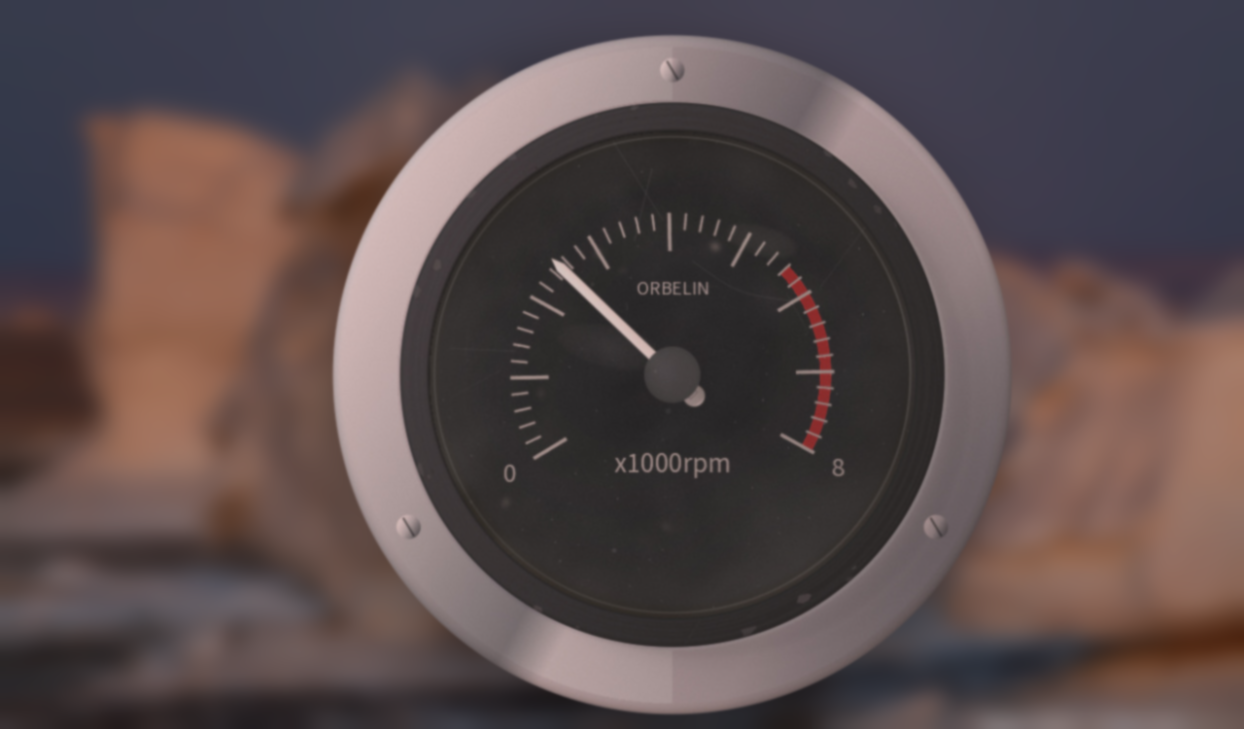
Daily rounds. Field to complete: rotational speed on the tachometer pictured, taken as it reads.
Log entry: 2500 rpm
